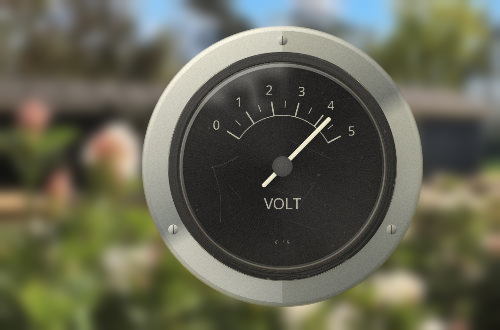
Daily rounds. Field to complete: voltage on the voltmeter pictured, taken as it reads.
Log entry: 4.25 V
